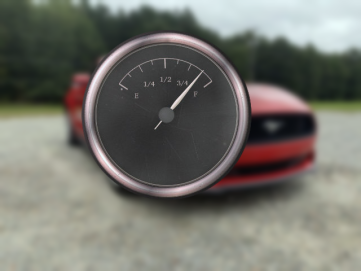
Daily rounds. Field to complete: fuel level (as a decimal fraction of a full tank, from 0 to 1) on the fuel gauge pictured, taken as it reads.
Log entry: 0.875
